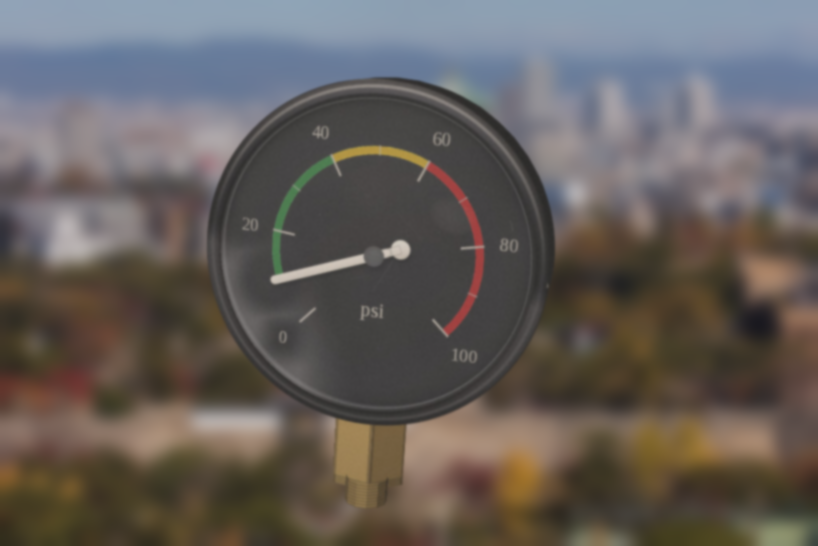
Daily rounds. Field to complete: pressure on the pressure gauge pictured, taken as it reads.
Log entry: 10 psi
